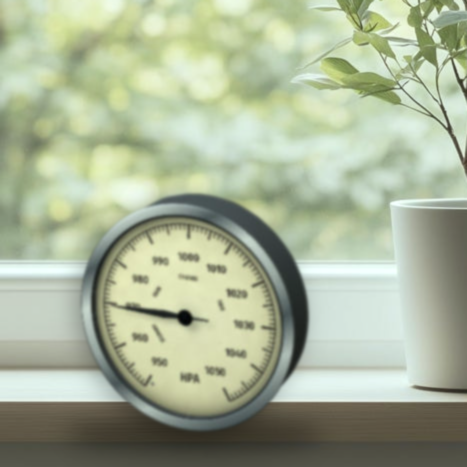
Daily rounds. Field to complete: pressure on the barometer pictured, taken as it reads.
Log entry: 970 hPa
